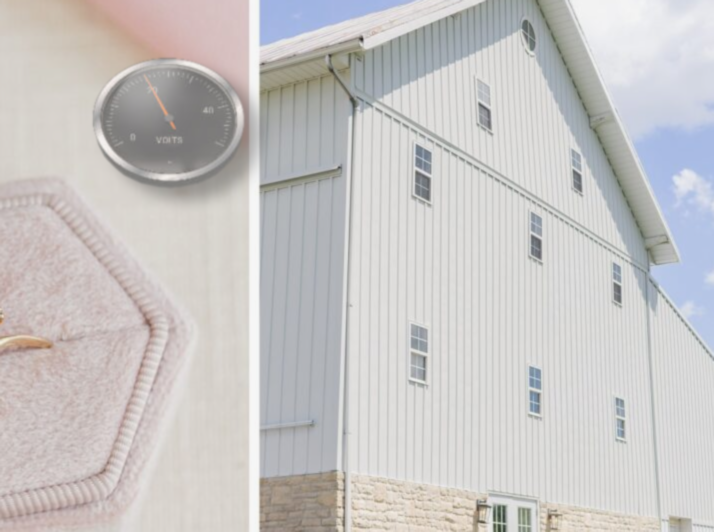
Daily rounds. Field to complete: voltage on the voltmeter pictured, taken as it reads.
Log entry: 20 V
